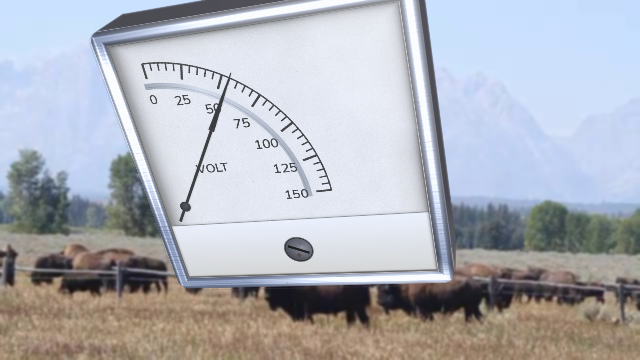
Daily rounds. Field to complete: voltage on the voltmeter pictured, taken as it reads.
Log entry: 55 V
